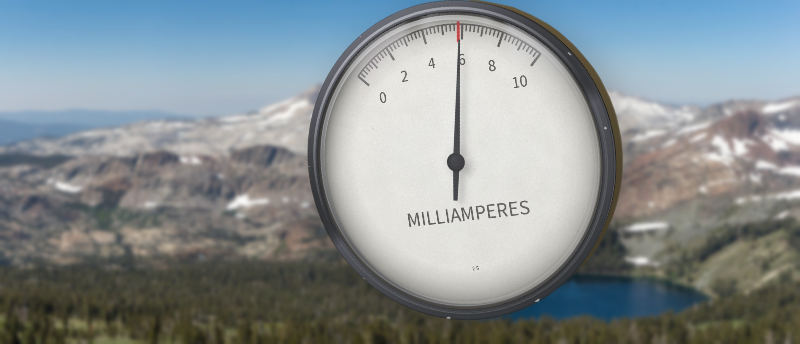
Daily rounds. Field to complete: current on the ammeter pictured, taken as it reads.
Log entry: 6 mA
